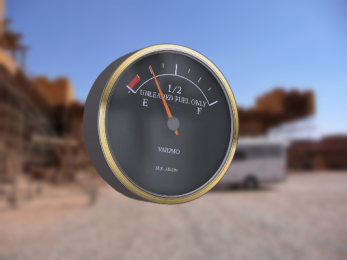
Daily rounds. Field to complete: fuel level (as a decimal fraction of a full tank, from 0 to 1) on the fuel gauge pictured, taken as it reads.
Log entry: 0.25
